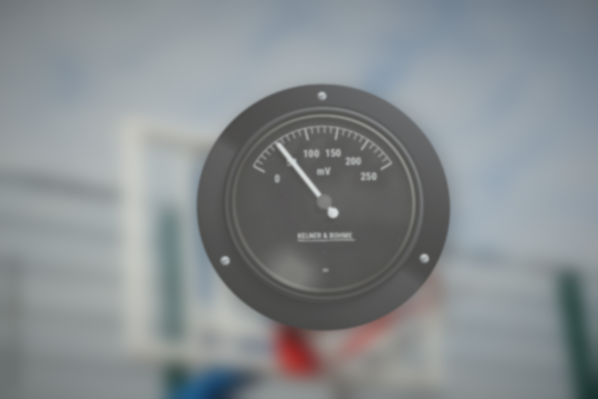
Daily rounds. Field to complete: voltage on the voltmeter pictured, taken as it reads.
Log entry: 50 mV
